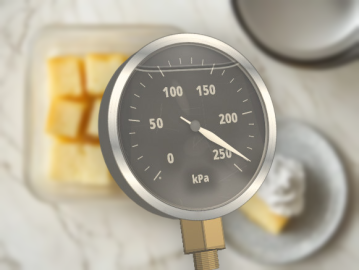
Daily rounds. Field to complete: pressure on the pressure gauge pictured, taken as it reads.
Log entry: 240 kPa
